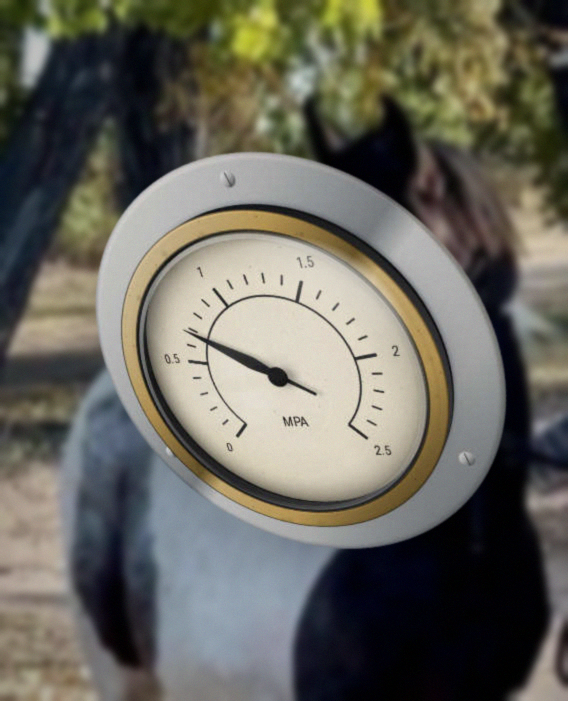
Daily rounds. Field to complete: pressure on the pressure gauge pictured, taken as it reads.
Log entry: 0.7 MPa
